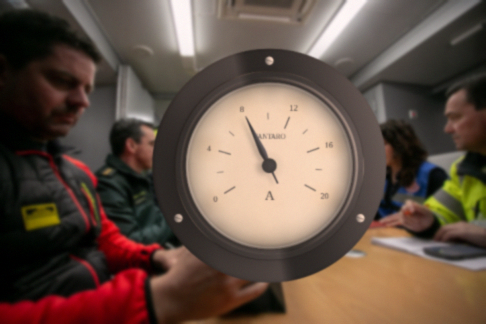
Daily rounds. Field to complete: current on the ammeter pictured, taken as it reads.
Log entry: 8 A
